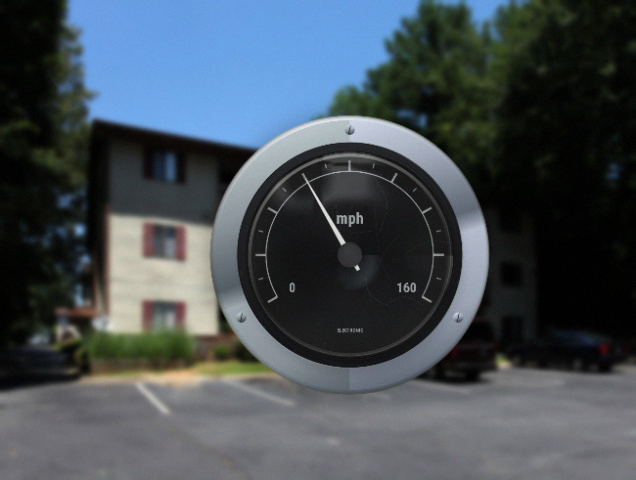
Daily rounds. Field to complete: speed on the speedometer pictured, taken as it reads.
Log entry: 60 mph
